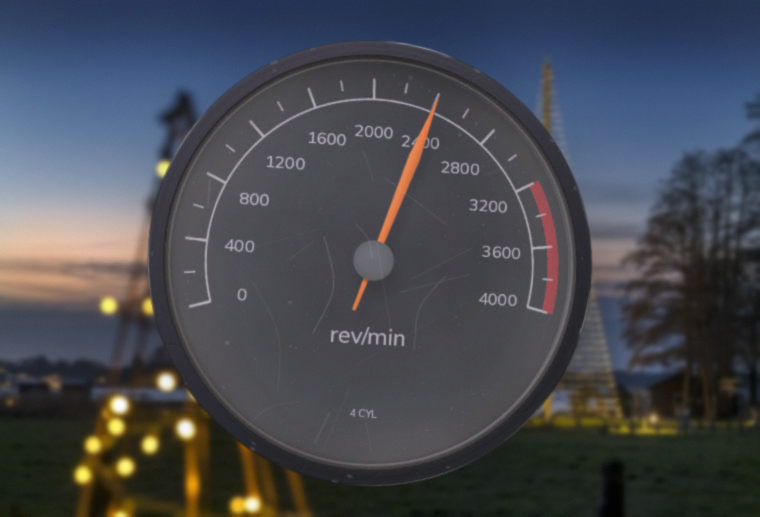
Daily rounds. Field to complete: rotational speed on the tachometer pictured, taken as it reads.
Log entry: 2400 rpm
